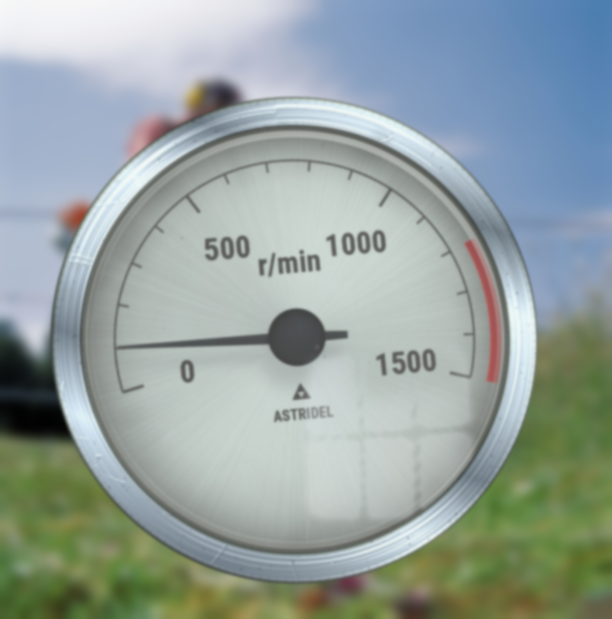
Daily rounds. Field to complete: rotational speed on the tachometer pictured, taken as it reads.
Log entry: 100 rpm
